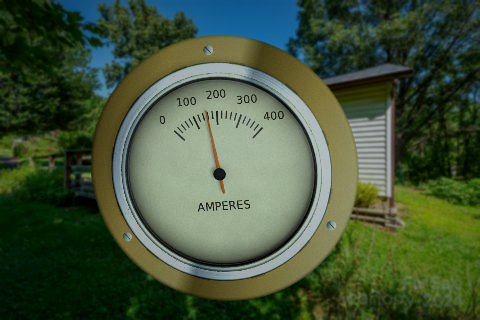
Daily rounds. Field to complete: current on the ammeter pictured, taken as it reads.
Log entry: 160 A
